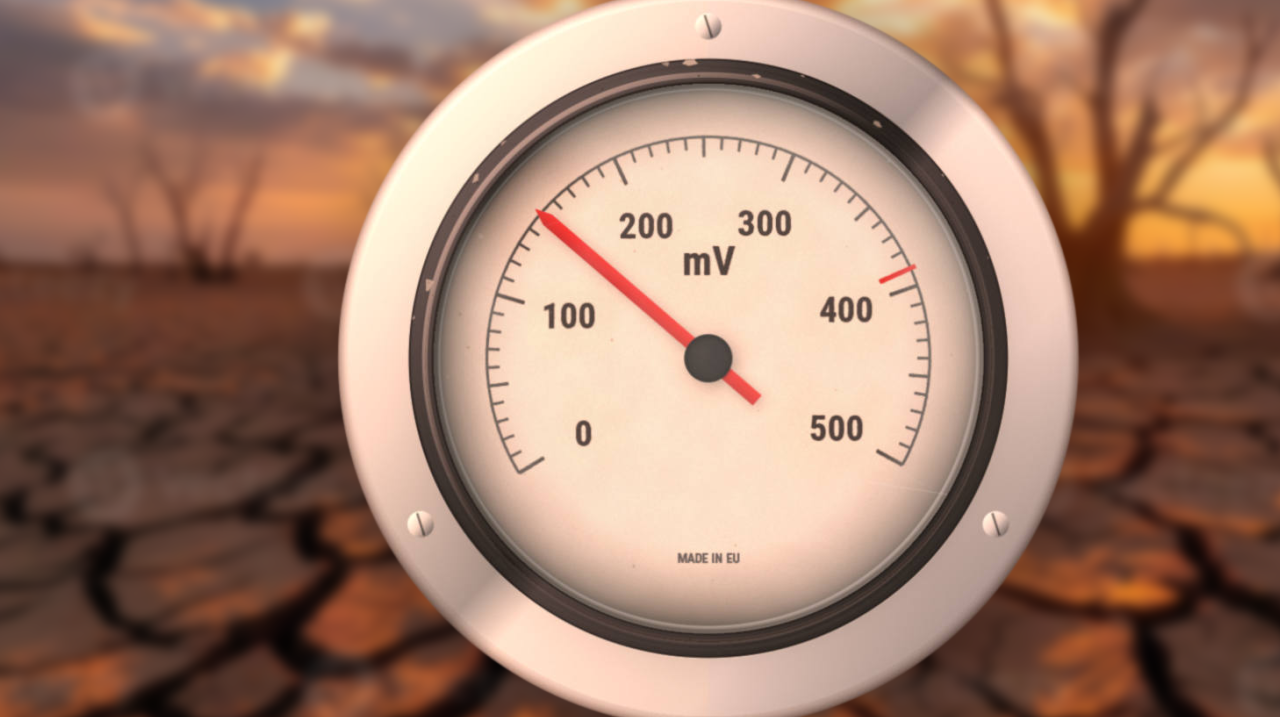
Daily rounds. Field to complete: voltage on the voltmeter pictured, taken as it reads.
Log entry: 150 mV
